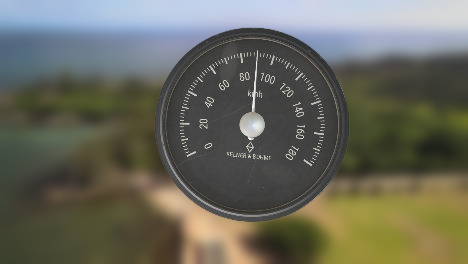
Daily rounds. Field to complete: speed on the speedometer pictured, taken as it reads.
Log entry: 90 km/h
